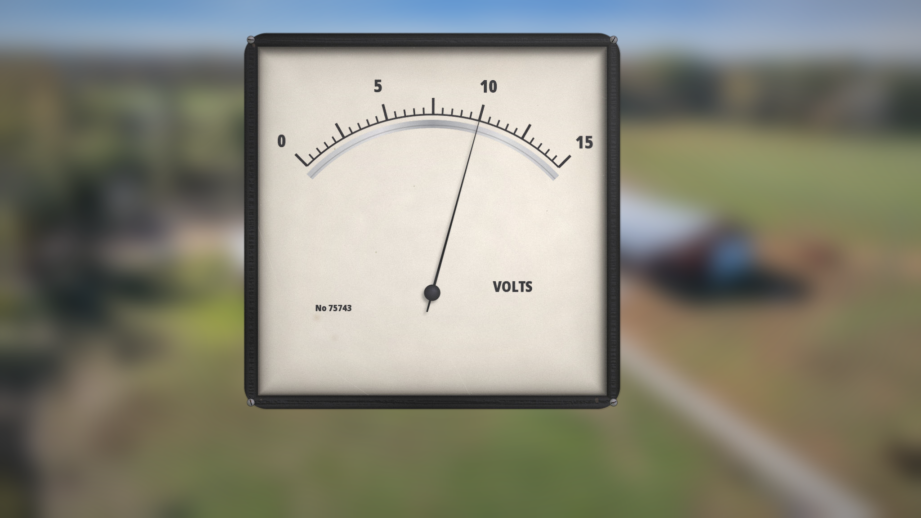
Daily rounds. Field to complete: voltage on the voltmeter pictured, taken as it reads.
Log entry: 10 V
